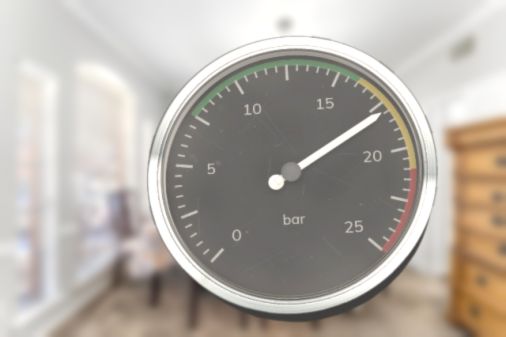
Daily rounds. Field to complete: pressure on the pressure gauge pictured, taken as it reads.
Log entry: 18 bar
